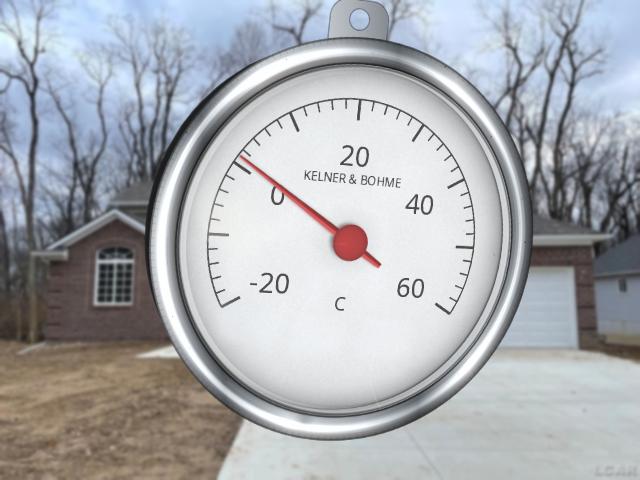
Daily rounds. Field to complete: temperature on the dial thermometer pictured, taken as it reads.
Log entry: 1 °C
